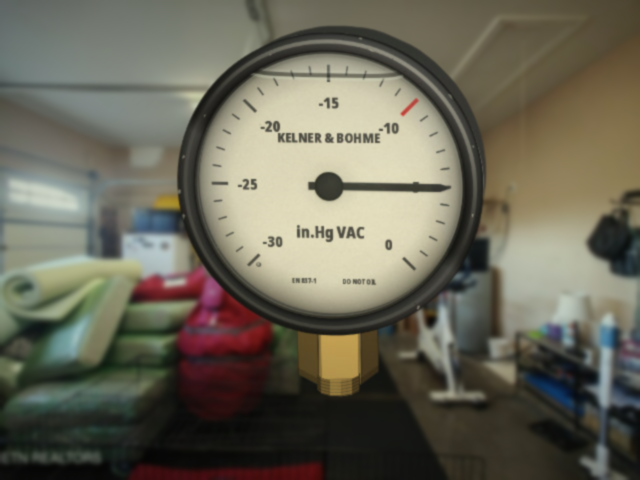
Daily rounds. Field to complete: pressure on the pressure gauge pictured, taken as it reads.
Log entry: -5 inHg
